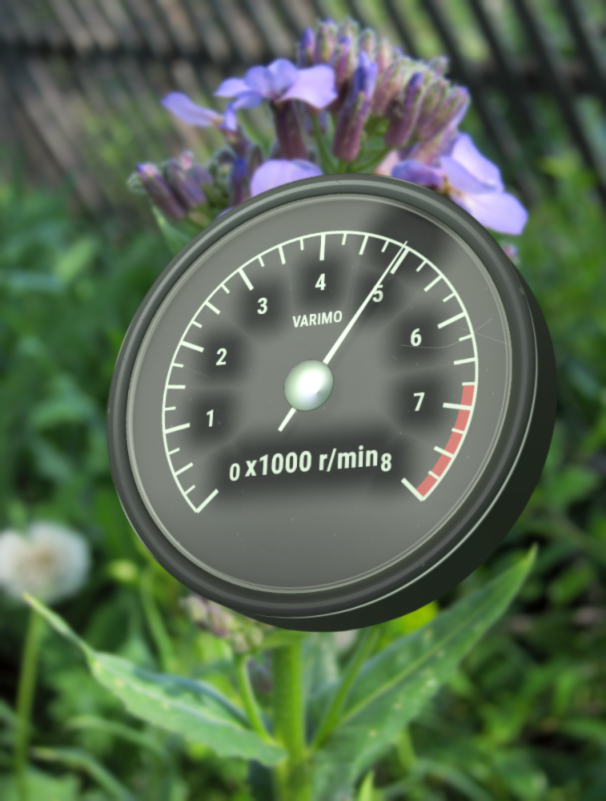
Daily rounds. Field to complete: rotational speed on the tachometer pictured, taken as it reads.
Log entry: 5000 rpm
